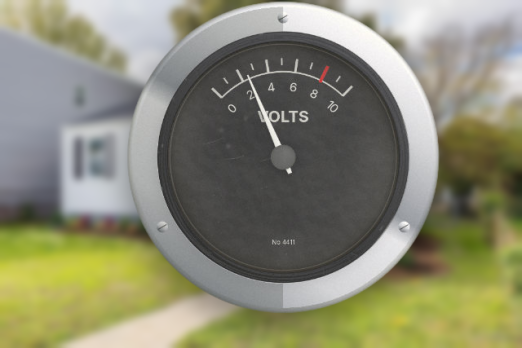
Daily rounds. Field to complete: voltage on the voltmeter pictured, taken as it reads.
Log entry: 2.5 V
